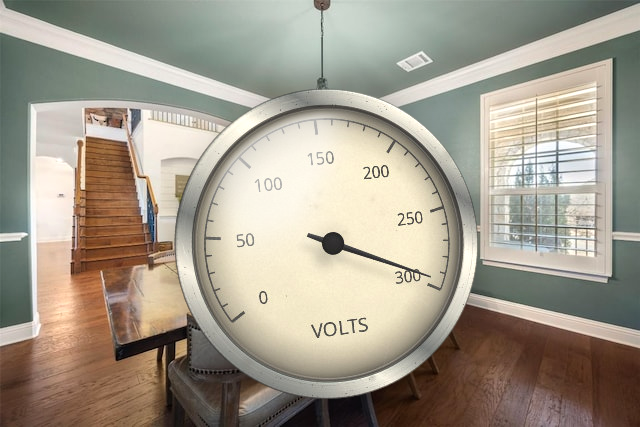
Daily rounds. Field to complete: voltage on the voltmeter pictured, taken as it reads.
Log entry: 295 V
